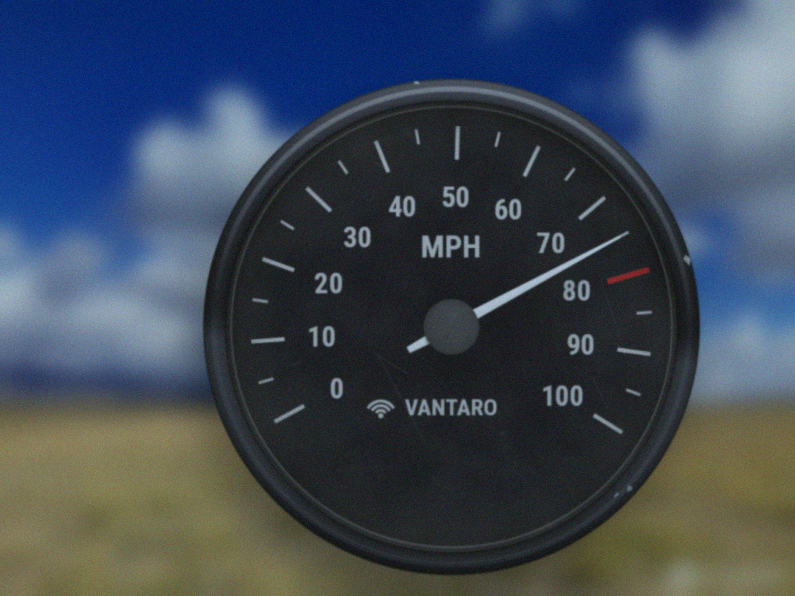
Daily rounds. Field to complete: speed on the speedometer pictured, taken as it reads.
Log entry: 75 mph
